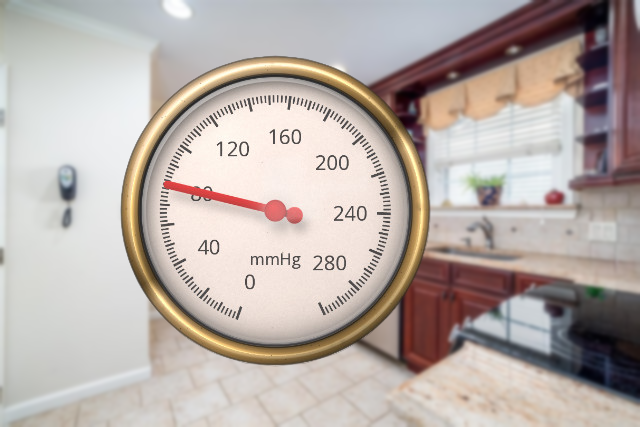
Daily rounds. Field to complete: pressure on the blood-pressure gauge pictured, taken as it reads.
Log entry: 80 mmHg
